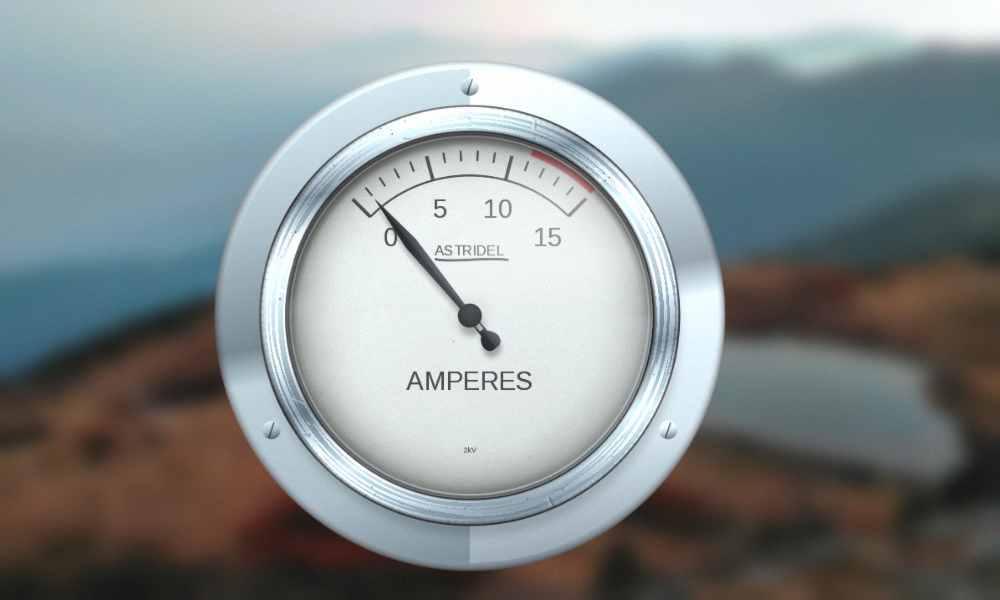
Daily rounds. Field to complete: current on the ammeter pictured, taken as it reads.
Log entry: 1 A
